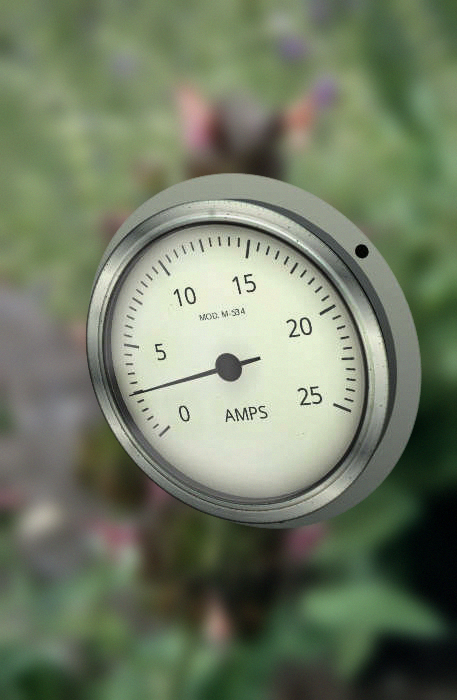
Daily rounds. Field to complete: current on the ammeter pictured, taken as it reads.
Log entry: 2.5 A
